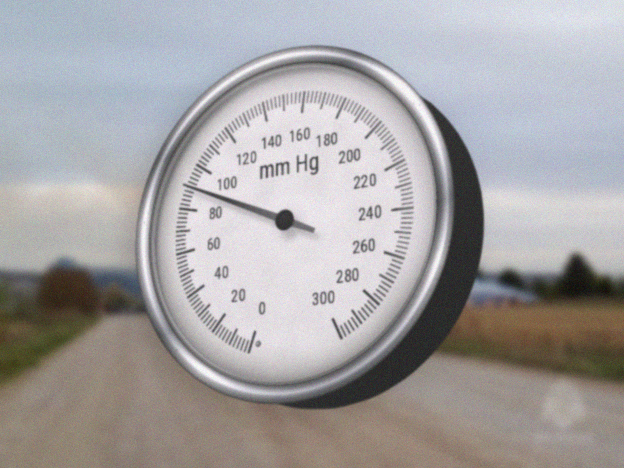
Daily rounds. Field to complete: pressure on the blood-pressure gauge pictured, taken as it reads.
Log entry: 90 mmHg
